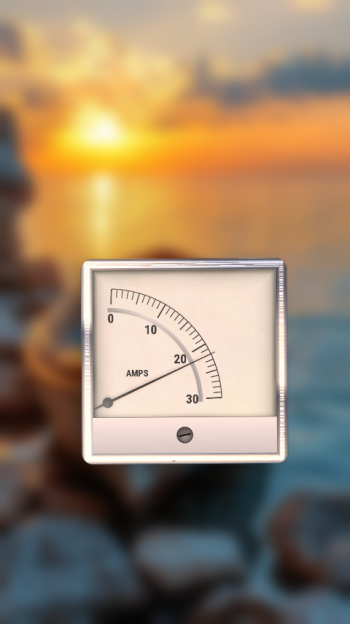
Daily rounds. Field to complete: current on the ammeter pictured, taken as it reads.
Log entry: 22 A
